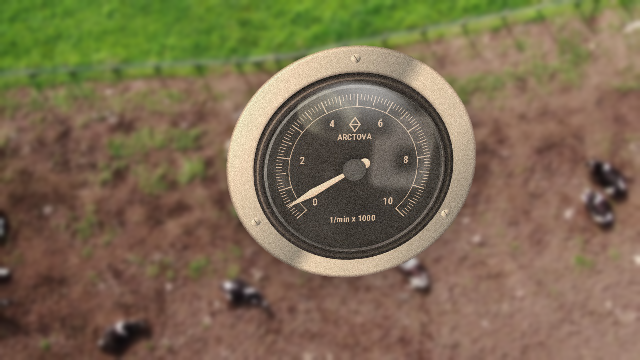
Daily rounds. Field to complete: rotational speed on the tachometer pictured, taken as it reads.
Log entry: 500 rpm
